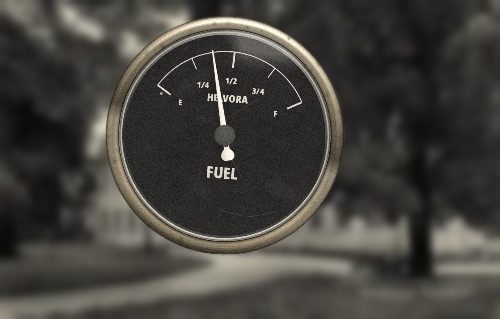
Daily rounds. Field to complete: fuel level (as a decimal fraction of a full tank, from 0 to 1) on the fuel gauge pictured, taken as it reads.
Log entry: 0.375
